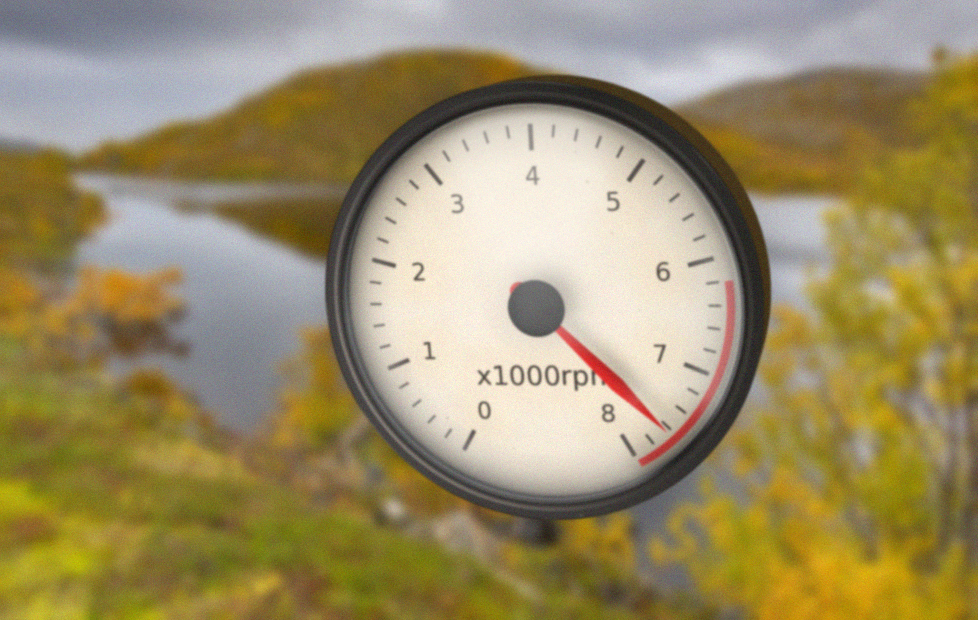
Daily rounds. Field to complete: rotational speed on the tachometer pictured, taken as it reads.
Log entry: 7600 rpm
